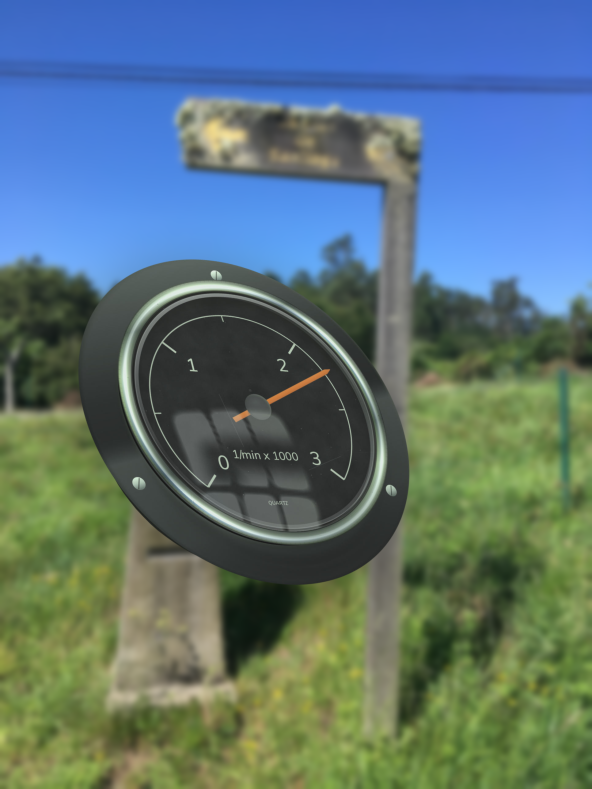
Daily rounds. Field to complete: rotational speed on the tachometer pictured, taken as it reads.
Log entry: 2250 rpm
